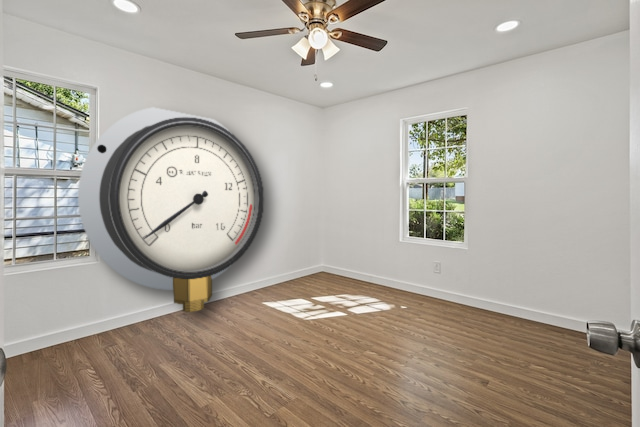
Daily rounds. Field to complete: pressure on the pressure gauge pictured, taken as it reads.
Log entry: 0.5 bar
